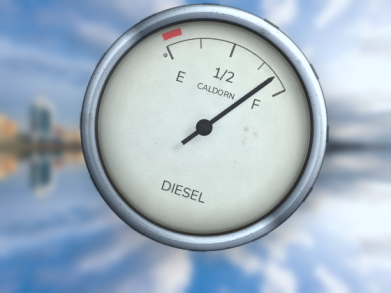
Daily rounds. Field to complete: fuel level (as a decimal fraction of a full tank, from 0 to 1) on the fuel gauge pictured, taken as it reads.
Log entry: 0.875
